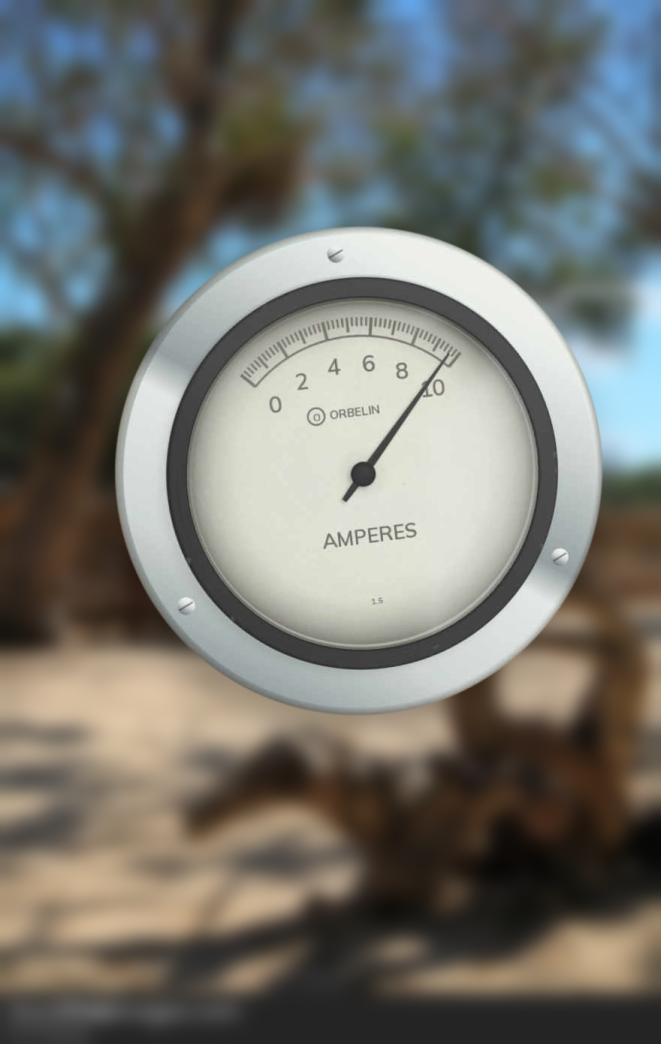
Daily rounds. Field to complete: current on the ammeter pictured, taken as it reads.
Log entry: 9.6 A
